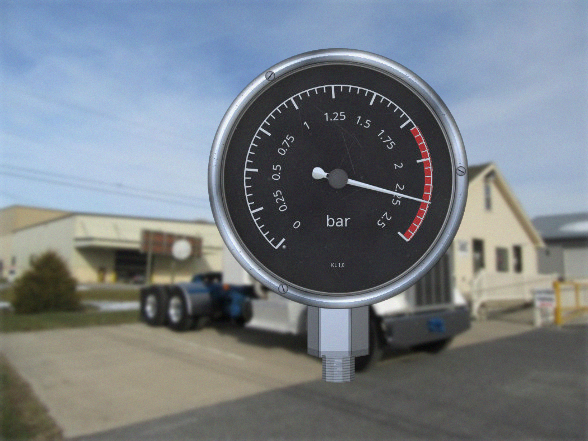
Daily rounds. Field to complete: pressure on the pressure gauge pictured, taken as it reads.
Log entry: 2.25 bar
